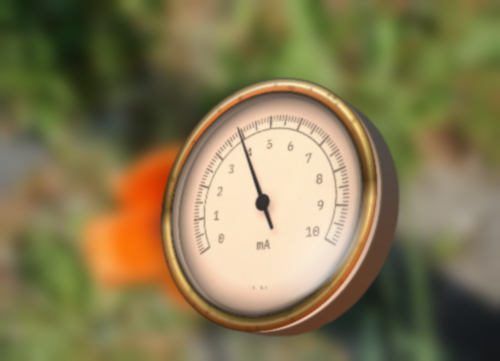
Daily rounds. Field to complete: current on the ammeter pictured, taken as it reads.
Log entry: 4 mA
